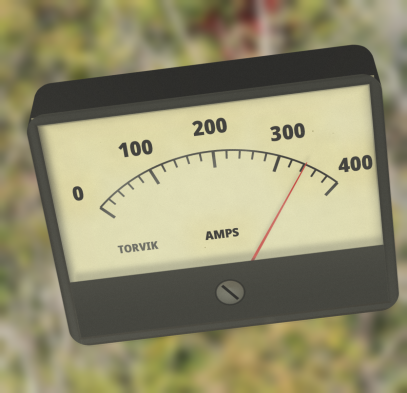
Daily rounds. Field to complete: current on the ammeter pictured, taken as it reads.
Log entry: 340 A
